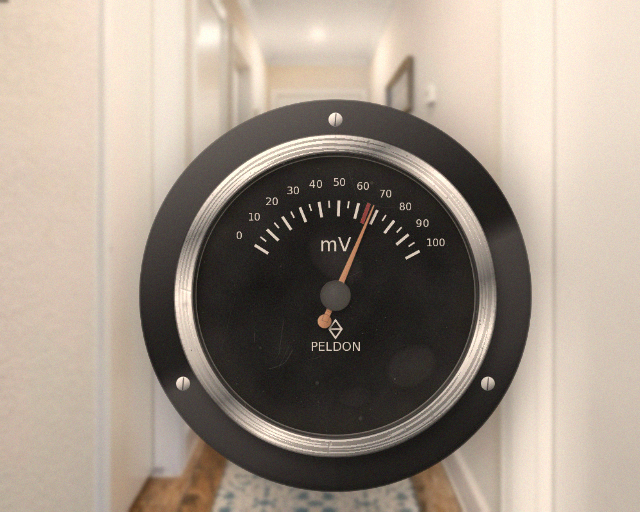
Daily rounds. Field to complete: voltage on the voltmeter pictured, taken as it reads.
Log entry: 67.5 mV
